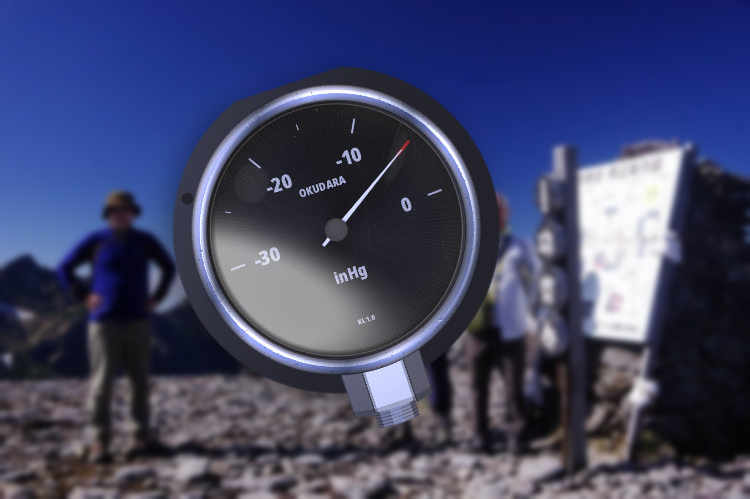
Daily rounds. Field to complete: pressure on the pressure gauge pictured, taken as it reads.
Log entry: -5 inHg
